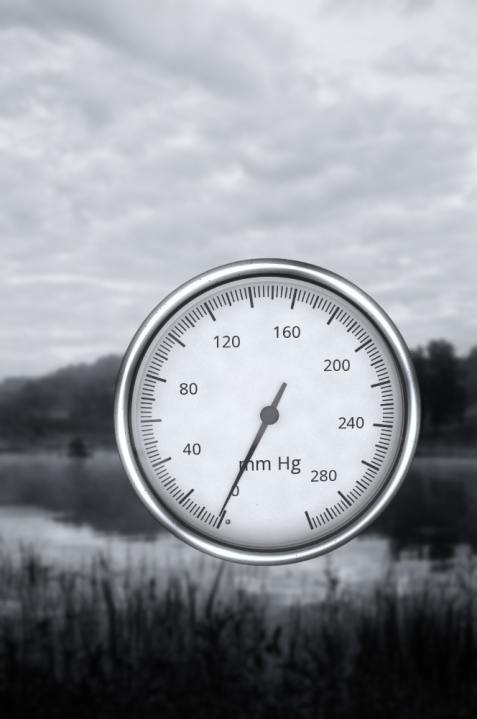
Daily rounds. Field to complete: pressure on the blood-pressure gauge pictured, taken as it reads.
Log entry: 2 mmHg
